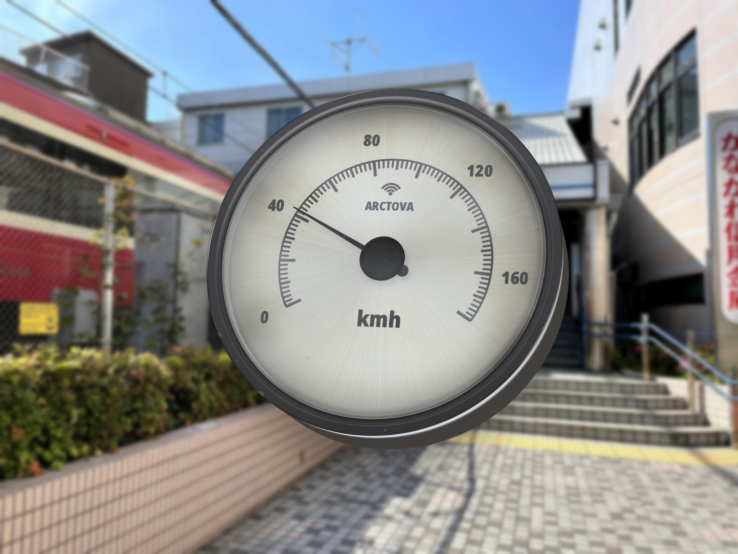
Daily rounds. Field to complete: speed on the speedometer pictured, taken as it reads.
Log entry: 42 km/h
